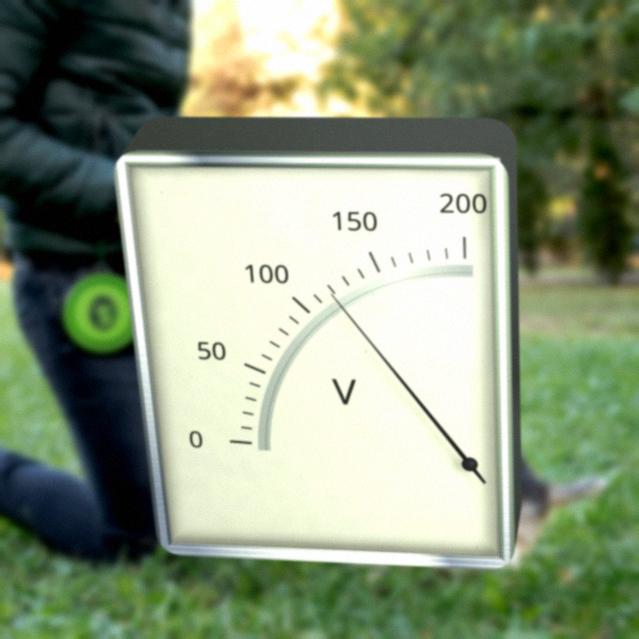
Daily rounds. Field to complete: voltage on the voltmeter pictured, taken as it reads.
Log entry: 120 V
